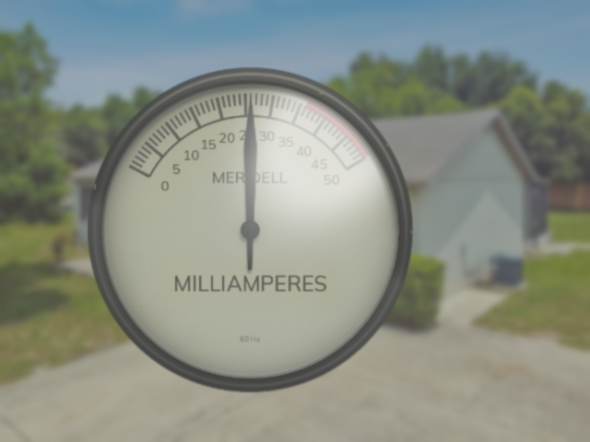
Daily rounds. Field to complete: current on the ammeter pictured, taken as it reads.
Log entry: 26 mA
